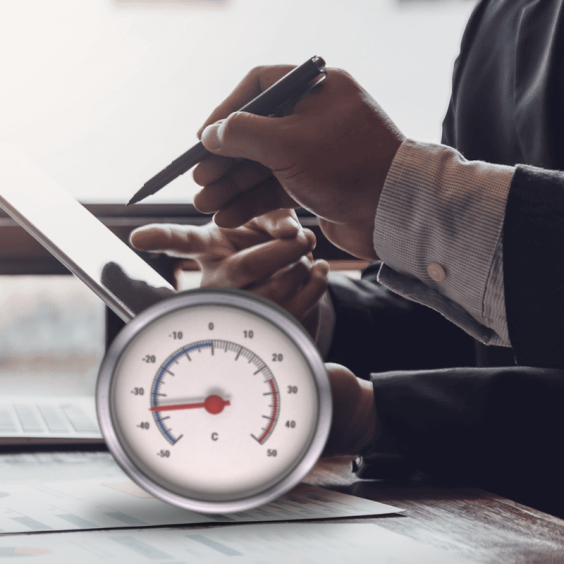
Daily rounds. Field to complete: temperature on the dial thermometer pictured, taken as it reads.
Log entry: -35 °C
